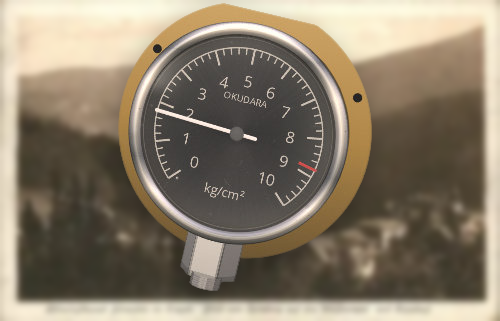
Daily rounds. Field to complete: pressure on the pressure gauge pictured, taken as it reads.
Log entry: 1.8 kg/cm²
